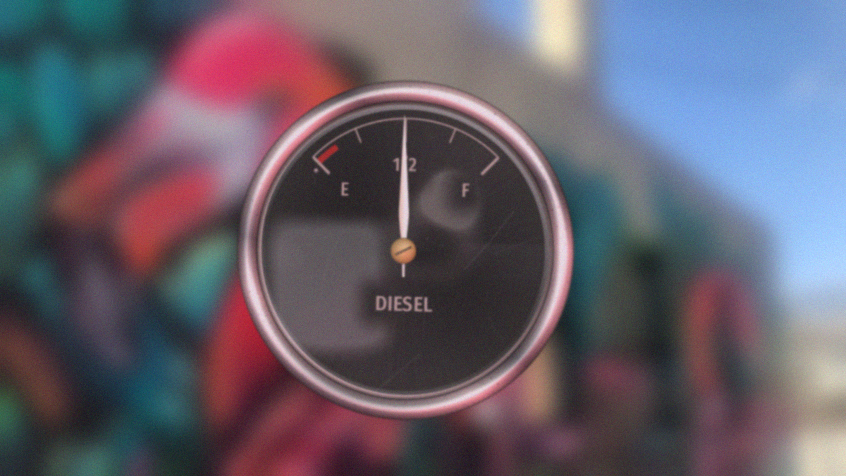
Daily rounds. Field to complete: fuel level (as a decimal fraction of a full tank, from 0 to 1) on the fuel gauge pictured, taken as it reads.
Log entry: 0.5
